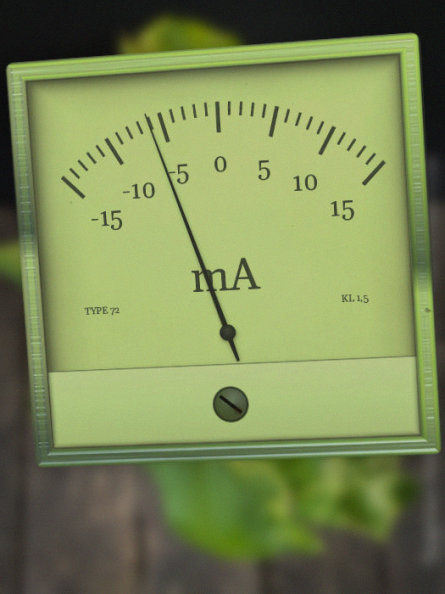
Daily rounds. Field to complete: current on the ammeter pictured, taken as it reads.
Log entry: -6 mA
